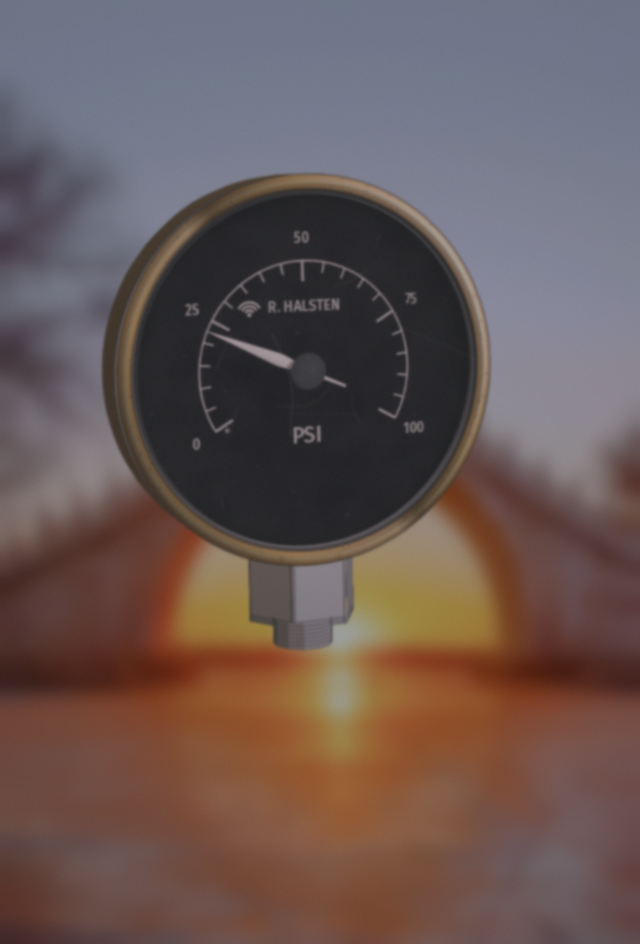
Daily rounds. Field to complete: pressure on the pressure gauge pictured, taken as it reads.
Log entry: 22.5 psi
